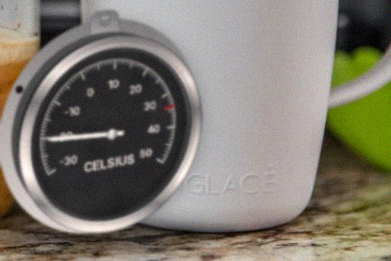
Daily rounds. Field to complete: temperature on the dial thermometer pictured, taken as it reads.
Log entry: -20 °C
